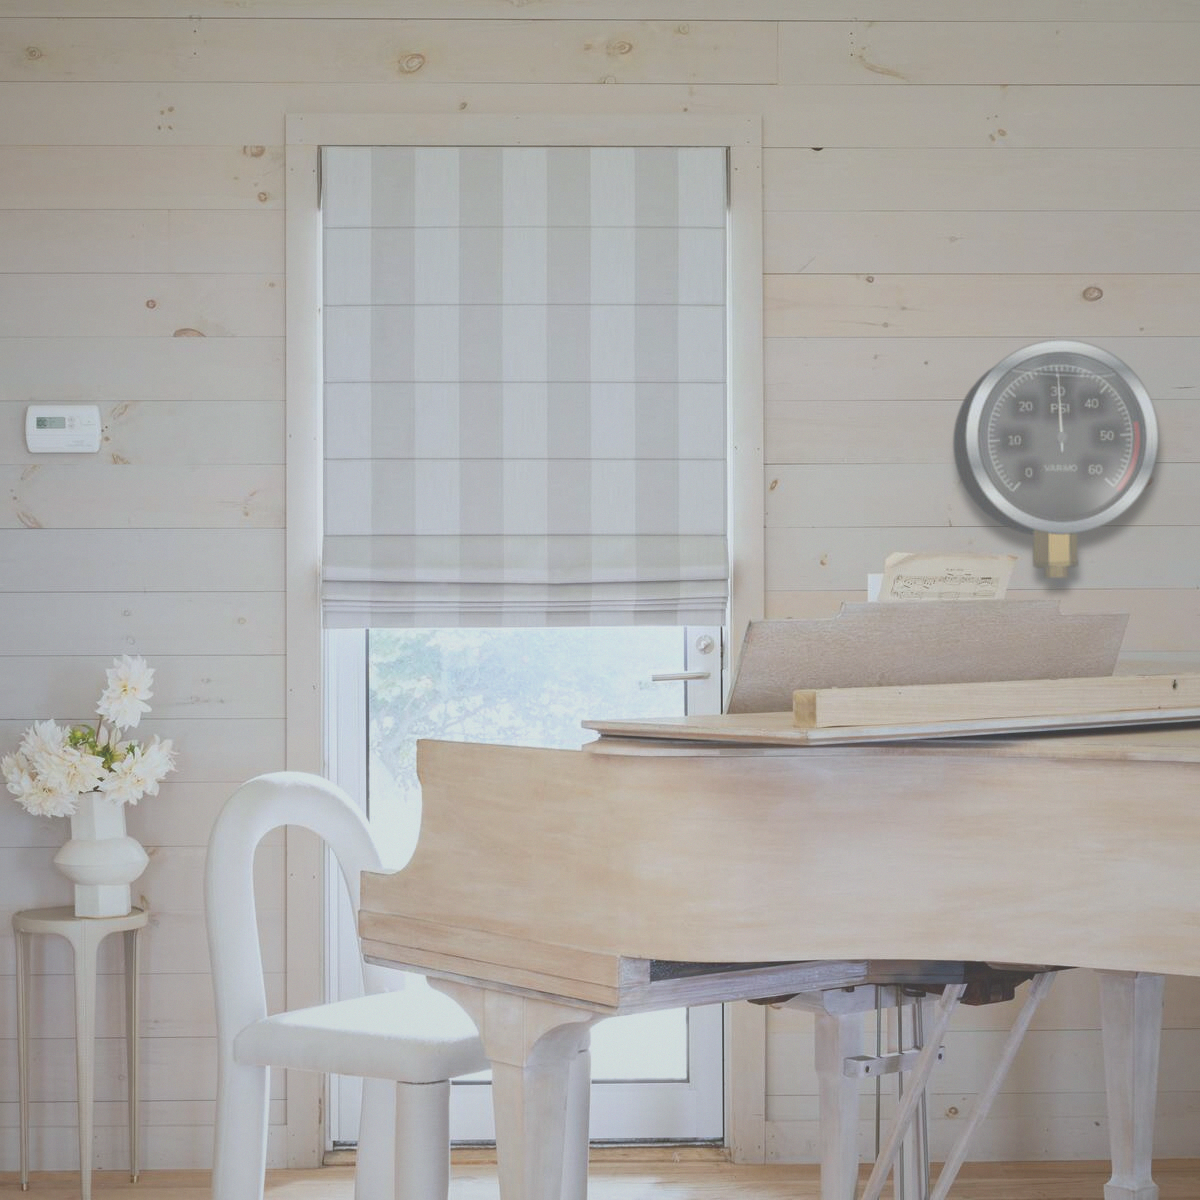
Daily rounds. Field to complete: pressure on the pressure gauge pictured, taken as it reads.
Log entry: 30 psi
